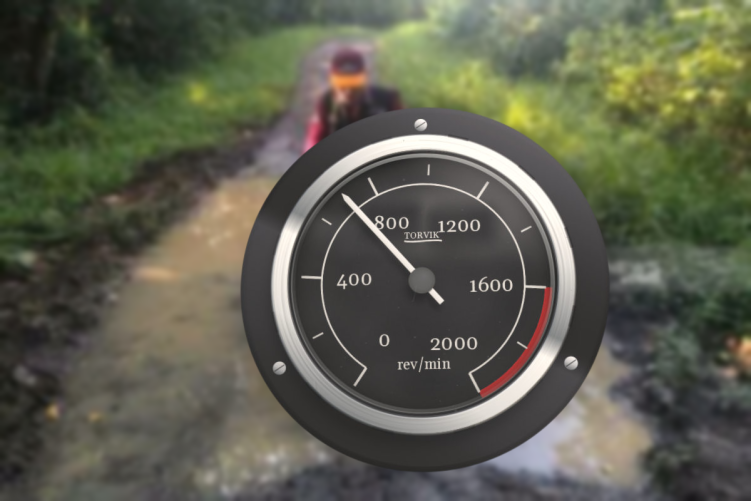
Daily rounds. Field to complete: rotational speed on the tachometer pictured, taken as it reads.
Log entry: 700 rpm
